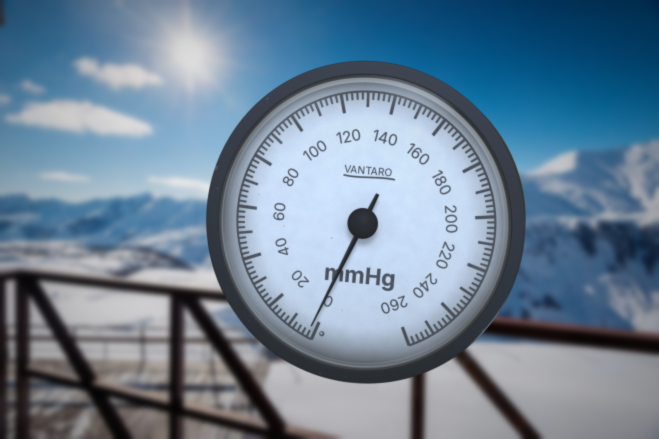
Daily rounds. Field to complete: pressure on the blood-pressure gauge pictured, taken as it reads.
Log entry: 2 mmHg
